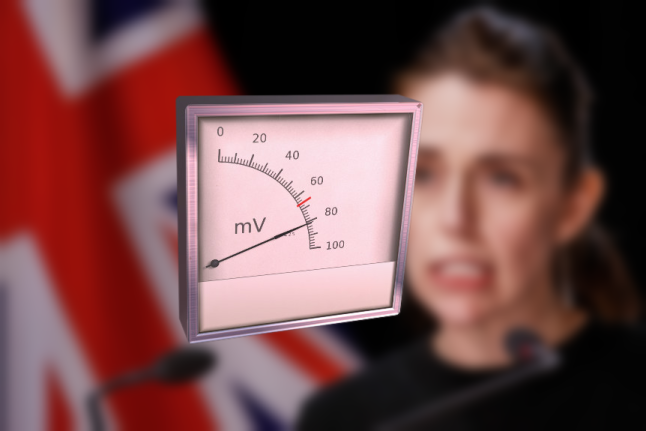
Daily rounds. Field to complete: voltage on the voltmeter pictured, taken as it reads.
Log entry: 80 mV
